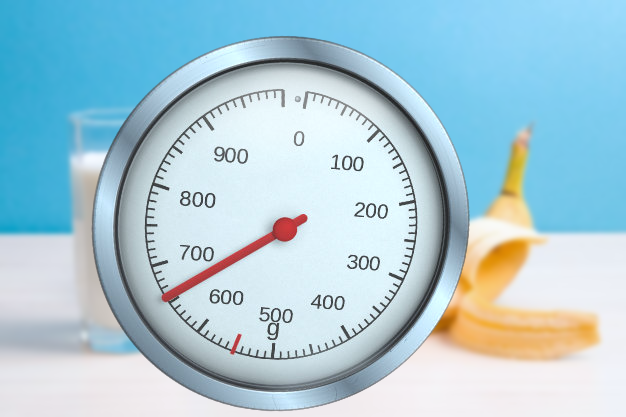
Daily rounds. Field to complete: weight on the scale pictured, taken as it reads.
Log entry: 660 g
